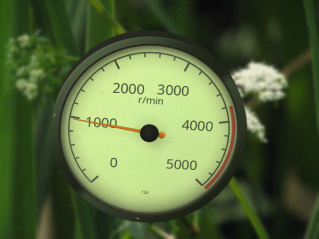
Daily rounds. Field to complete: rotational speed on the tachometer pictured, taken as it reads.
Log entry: 1000 rpm
